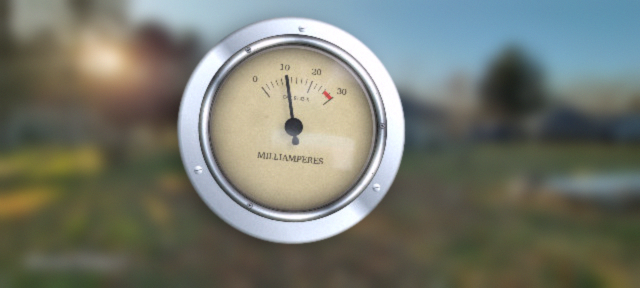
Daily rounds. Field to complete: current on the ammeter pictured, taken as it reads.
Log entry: 10 mA
